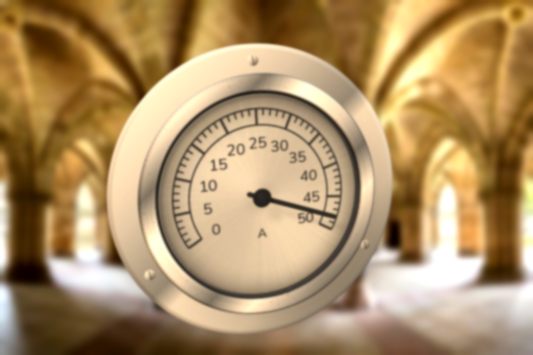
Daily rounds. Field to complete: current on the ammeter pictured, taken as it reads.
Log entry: 48 A
